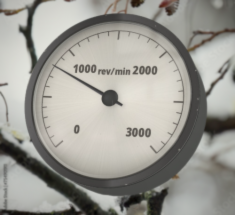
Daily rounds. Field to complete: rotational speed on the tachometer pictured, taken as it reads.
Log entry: 800 rpm
